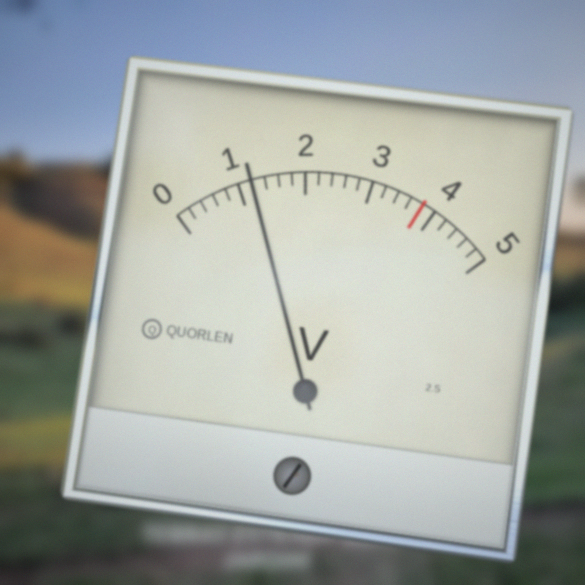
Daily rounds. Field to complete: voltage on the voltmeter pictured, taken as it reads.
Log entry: 1.2 V
